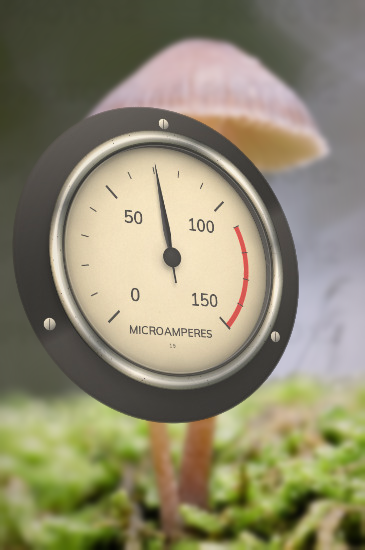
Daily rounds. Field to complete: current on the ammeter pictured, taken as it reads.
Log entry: 70 µA
